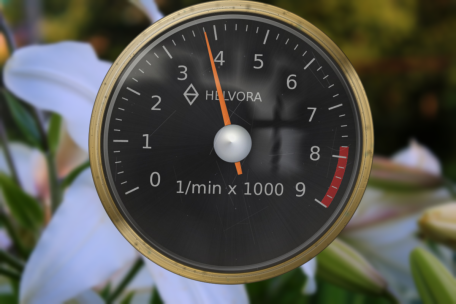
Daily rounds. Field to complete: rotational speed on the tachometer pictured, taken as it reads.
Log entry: 3800 rpm
